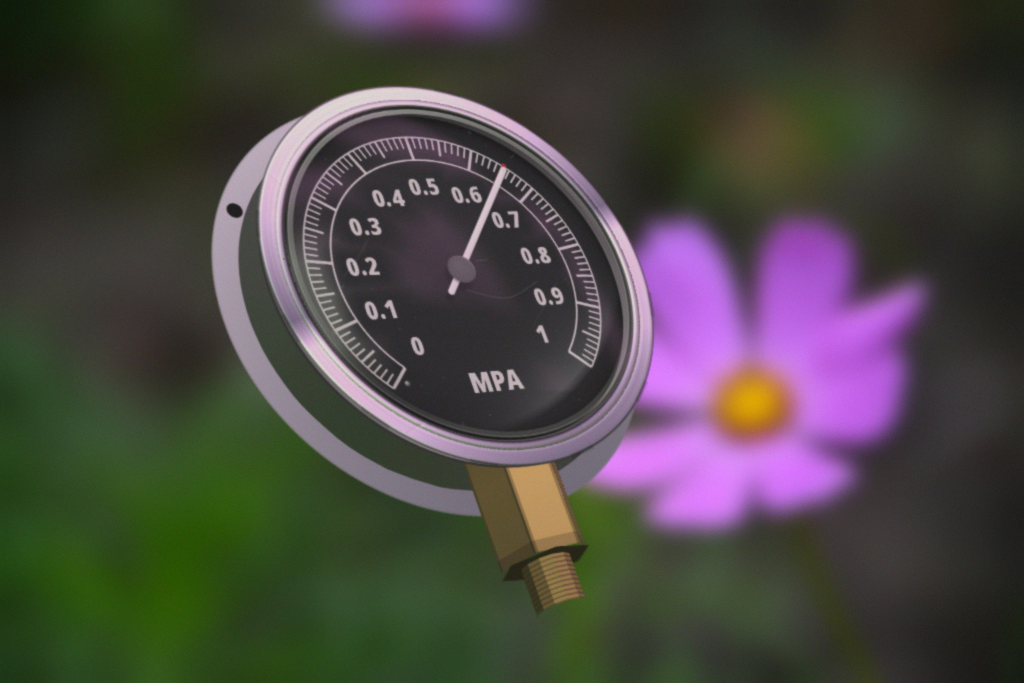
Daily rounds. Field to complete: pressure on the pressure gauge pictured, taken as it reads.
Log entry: 0.65 MPa
